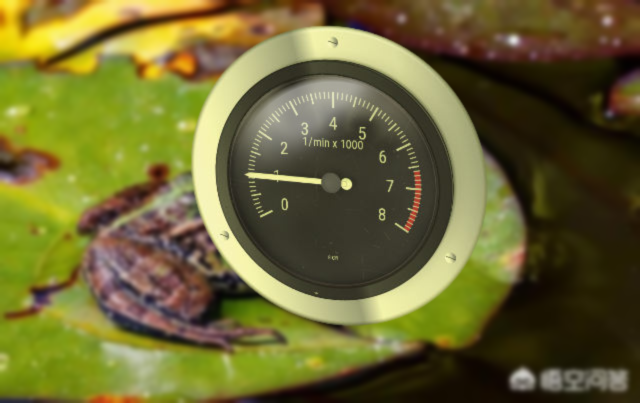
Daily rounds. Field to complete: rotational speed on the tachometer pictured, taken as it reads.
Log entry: 1000 rpm
